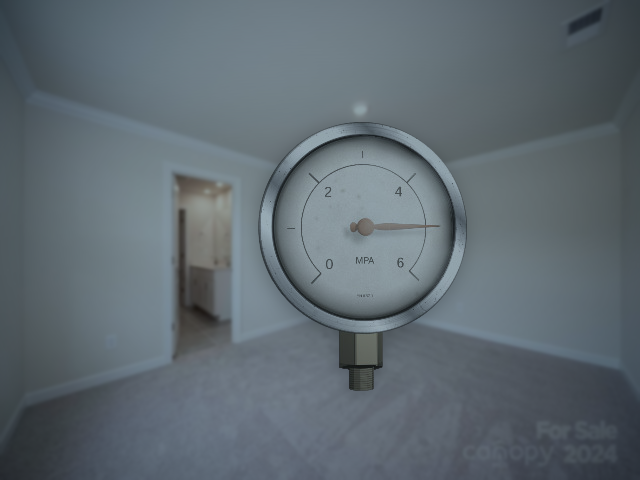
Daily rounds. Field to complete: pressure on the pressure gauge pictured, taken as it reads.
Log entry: 5 MPa
